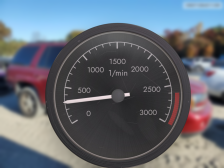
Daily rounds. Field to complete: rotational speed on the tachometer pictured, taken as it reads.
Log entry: 300 rpm
